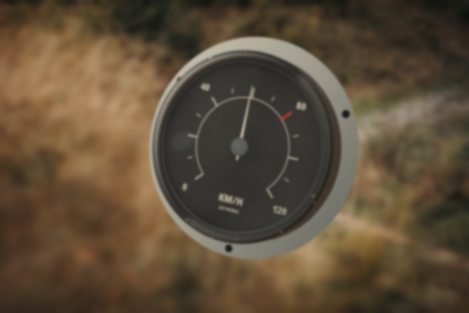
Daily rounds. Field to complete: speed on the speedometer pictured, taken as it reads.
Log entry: 60 km/h
